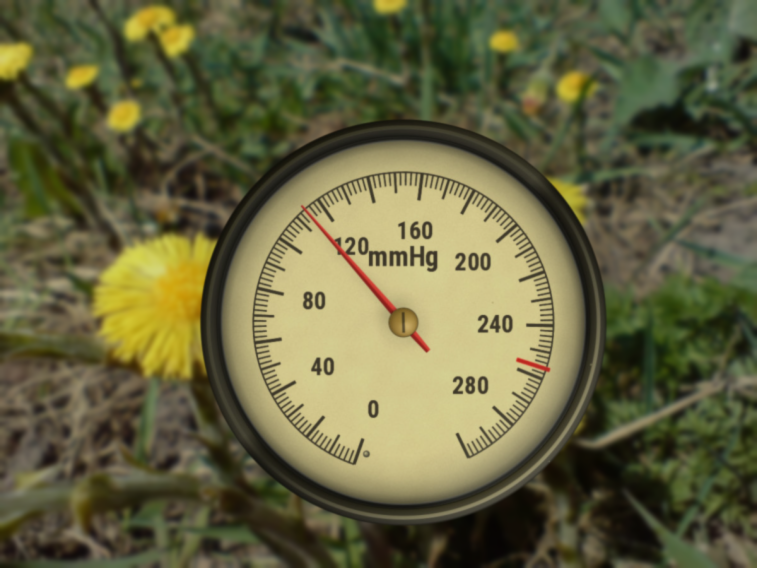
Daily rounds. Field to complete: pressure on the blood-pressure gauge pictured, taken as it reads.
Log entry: 114 mmHg
